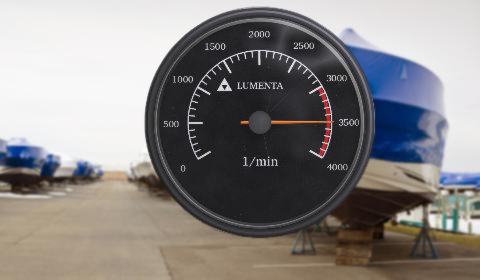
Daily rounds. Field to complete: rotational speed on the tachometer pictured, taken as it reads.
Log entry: 3500 rpm
